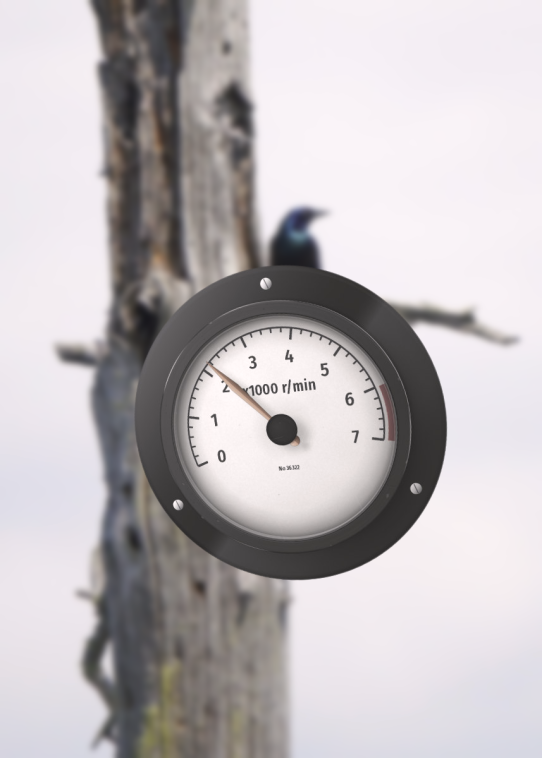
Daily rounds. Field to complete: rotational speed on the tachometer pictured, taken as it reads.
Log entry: 2200 rpm
